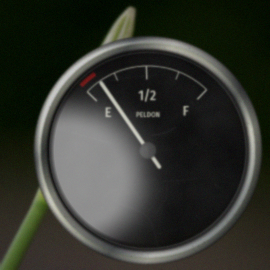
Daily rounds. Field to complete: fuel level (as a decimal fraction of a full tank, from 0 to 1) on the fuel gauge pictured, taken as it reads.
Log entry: 0.125
